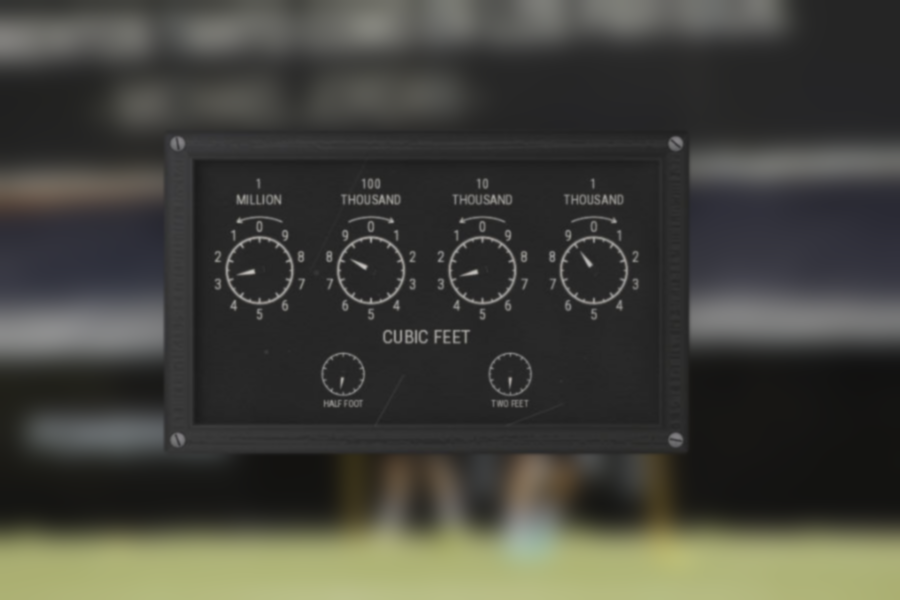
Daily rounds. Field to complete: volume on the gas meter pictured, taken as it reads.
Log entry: 282900 ft³
